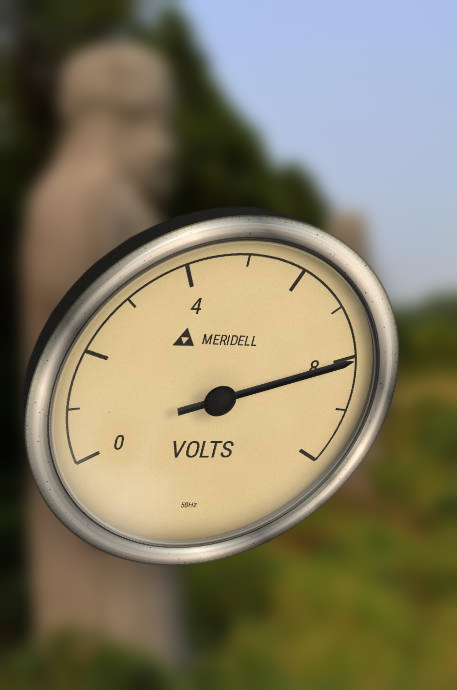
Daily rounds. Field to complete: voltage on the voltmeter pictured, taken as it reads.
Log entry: 8 V
